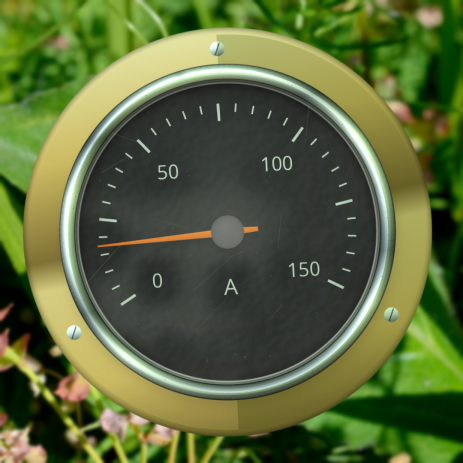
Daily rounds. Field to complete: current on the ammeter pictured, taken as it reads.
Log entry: 17.5 A
